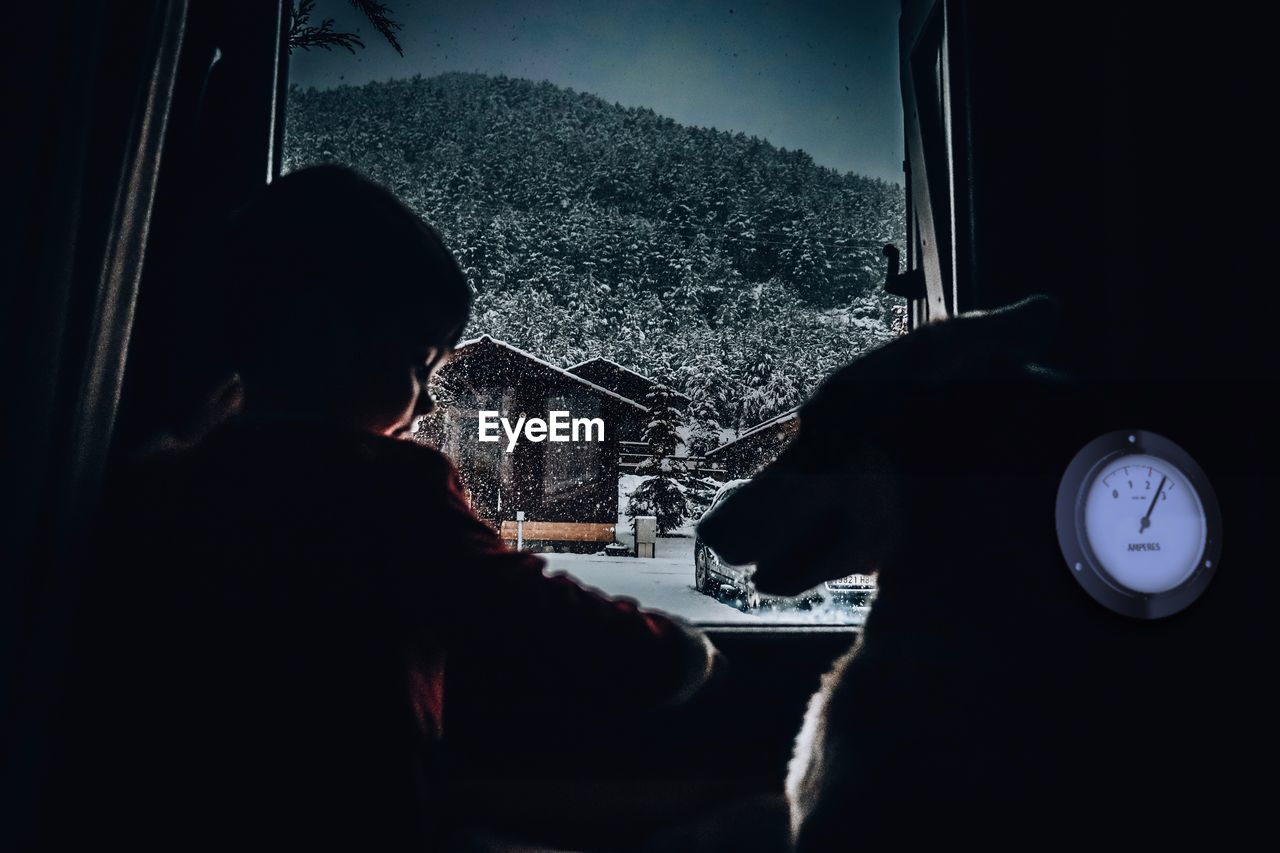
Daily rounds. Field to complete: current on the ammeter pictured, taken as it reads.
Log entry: 2.5 A
